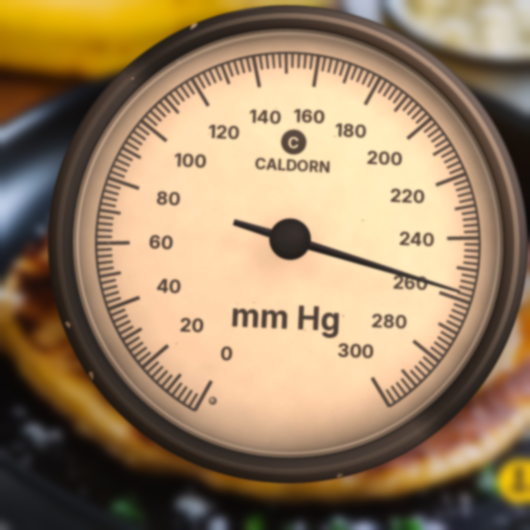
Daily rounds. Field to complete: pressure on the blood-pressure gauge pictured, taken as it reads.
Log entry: 258 mmHg
